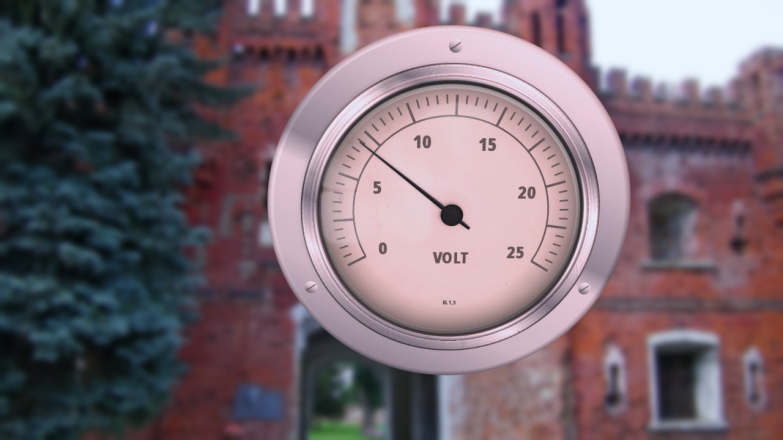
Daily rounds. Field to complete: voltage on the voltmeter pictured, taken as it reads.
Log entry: 7 V
